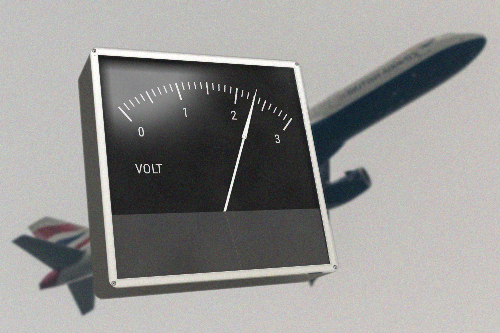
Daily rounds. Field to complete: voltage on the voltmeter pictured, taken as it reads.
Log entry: 2.3 V
